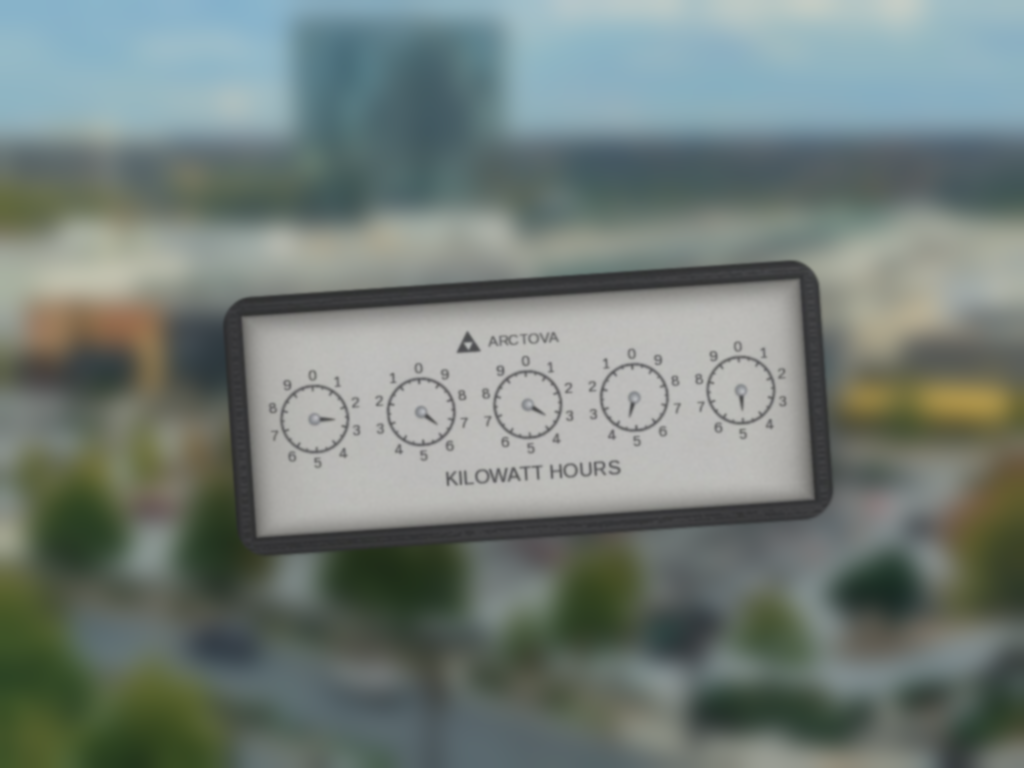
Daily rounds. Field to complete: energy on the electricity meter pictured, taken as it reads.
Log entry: 26345 kWh
